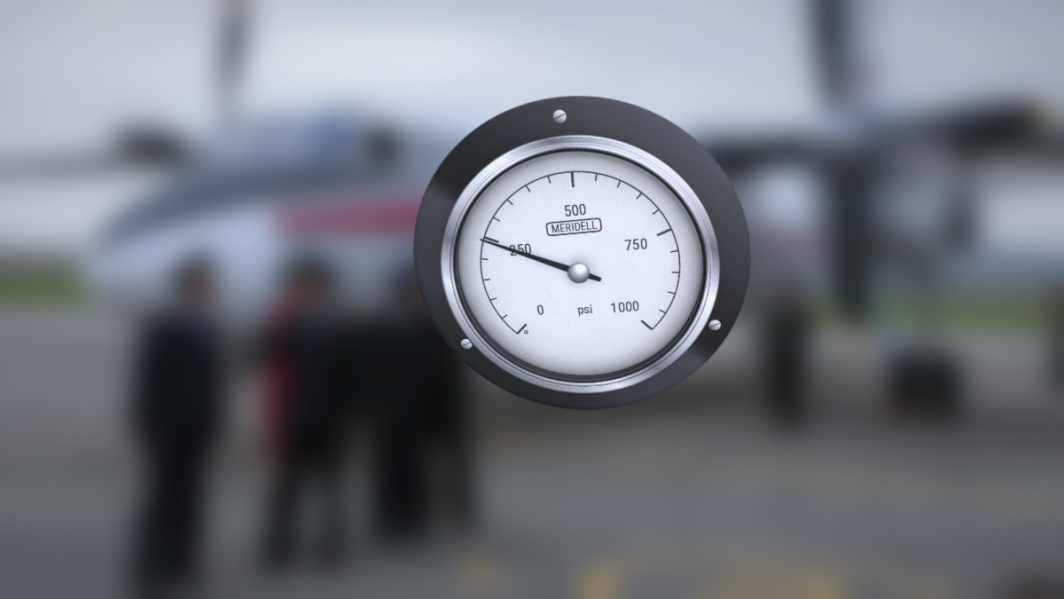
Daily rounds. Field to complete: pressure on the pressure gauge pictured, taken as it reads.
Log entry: 250 psi
